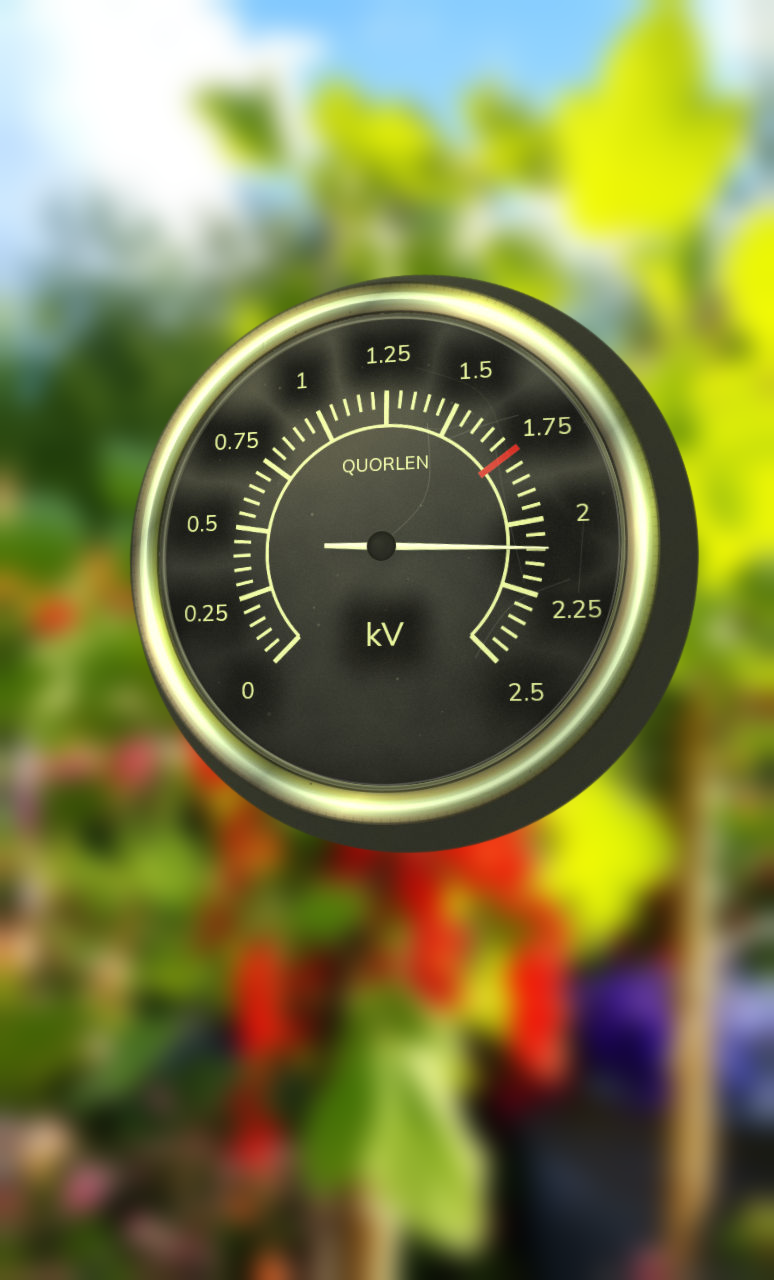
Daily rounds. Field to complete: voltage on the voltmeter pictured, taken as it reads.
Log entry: 2.1 kV
